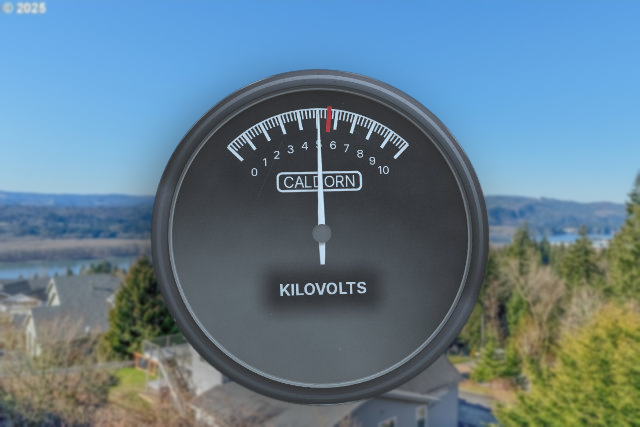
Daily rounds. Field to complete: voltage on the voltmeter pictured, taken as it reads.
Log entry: 5 kV
